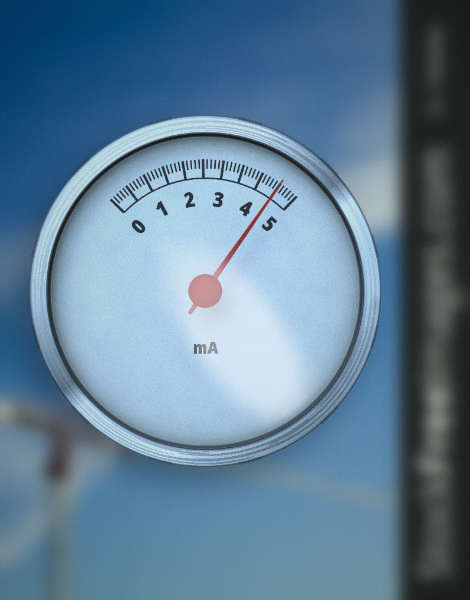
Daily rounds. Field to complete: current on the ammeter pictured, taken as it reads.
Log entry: 4.5 mA
